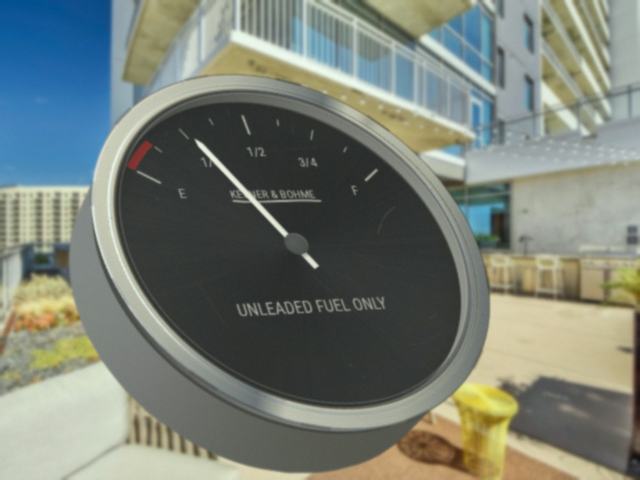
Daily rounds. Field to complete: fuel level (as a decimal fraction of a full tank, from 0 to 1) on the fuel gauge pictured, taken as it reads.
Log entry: 0.25
